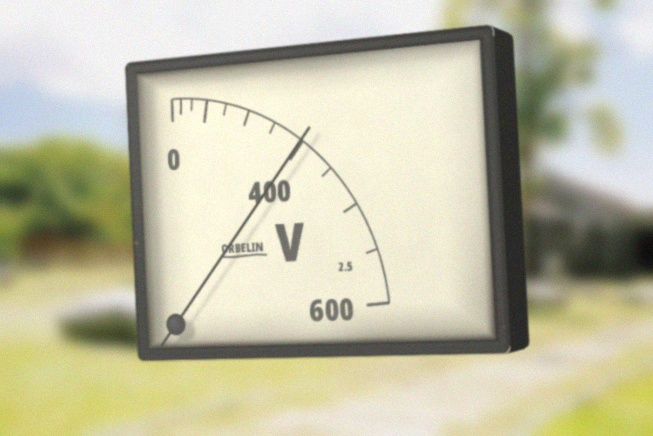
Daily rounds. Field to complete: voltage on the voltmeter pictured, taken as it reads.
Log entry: 400 V
